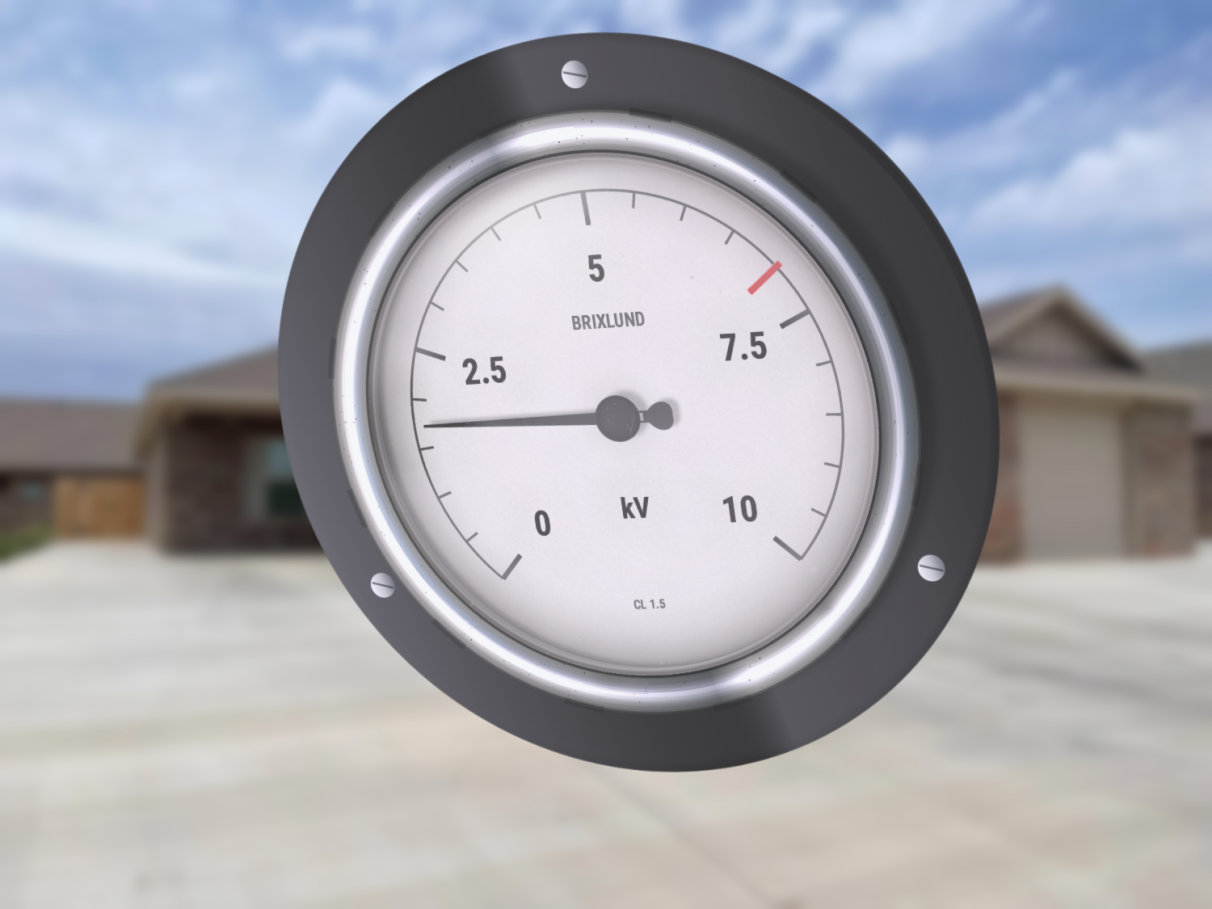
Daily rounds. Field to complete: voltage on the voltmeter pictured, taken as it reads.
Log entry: 1.75 kV
